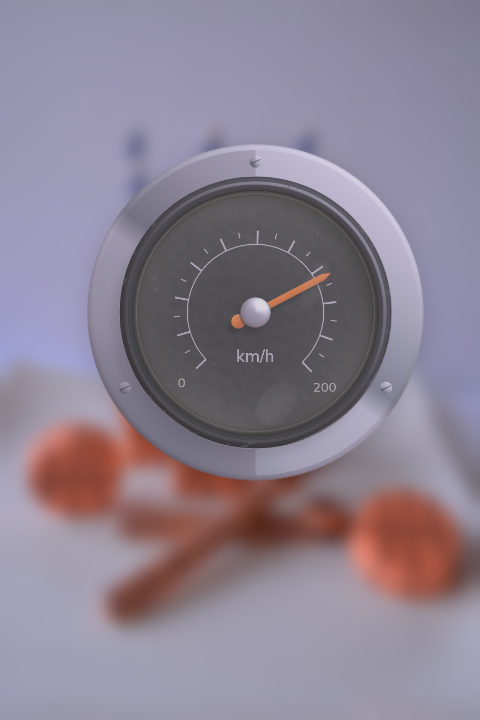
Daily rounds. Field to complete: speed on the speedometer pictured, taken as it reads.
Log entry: 145 km/h
